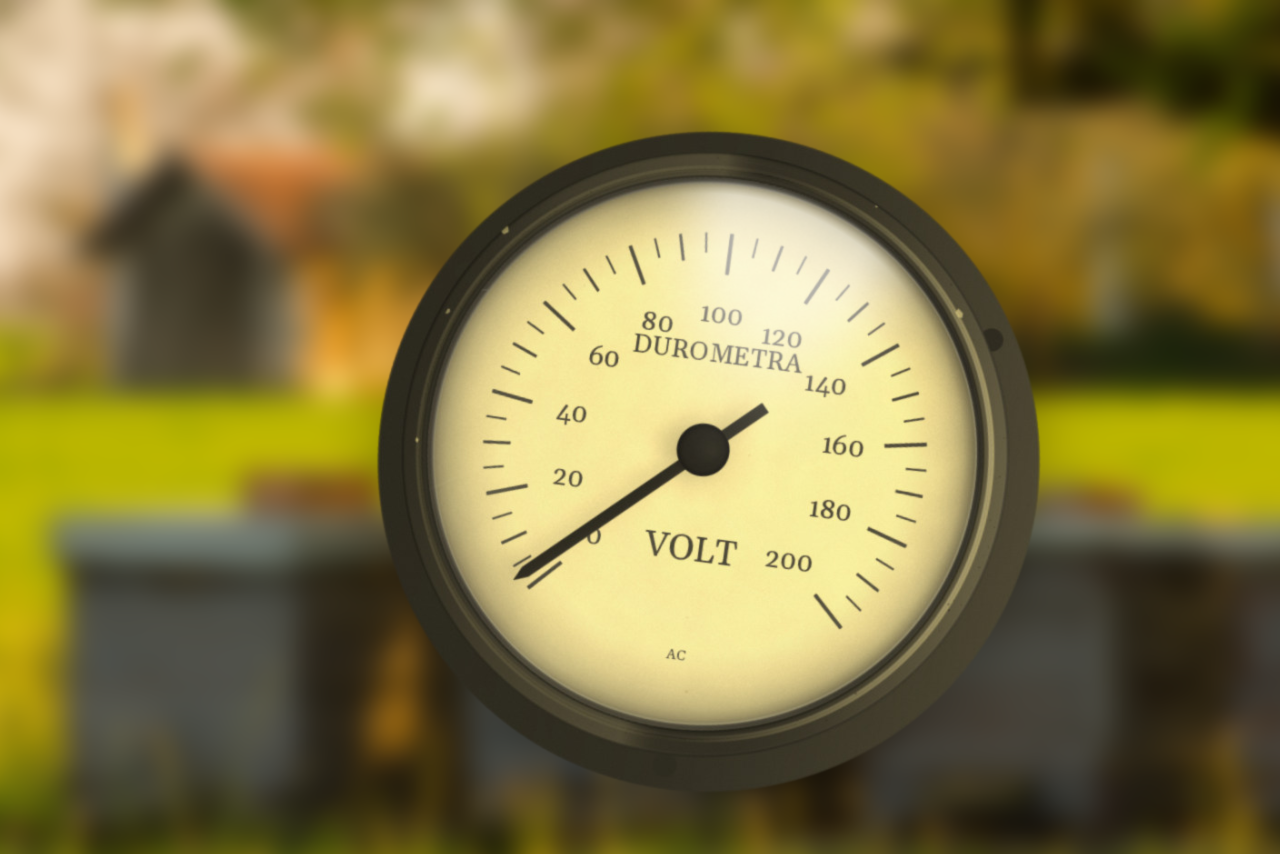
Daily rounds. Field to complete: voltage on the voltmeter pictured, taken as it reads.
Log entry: 2.5 V
